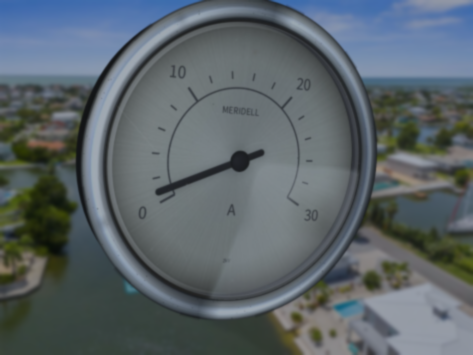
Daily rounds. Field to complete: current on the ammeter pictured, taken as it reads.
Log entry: 1 A
